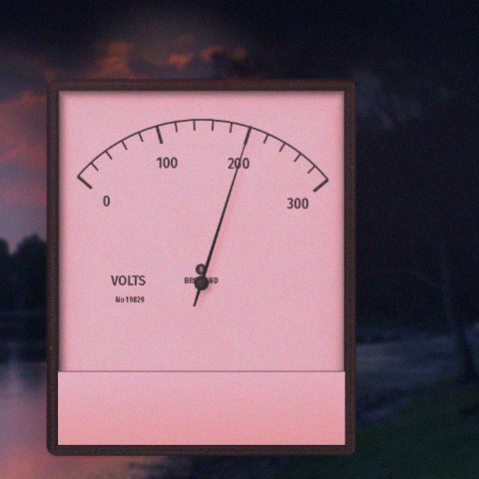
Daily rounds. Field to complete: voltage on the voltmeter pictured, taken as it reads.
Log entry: 200 V
